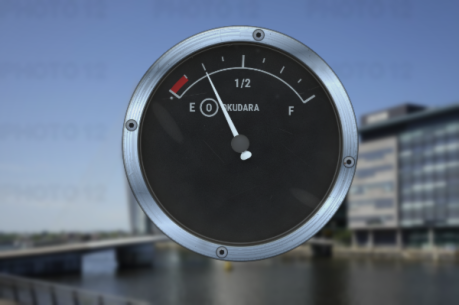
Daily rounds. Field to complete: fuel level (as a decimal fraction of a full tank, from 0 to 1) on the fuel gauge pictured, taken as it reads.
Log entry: 0.25
